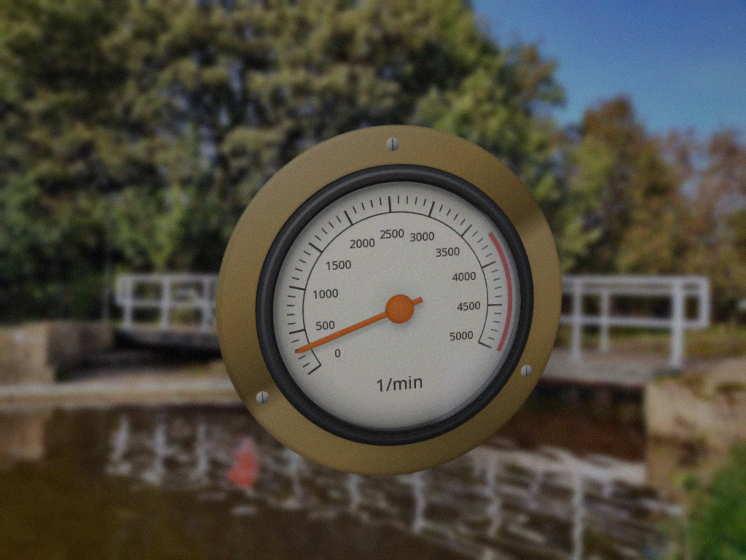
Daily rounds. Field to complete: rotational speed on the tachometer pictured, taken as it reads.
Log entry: 300 rpm
